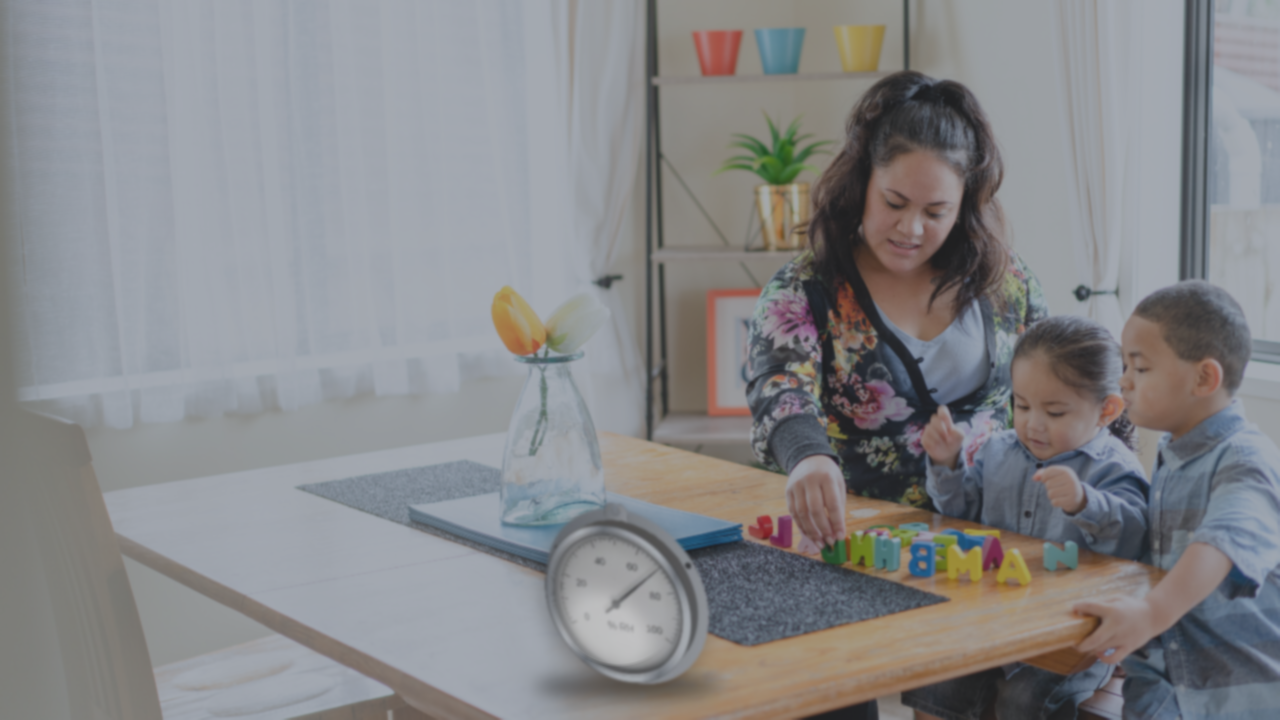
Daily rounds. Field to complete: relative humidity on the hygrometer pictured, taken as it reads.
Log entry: 70 %
